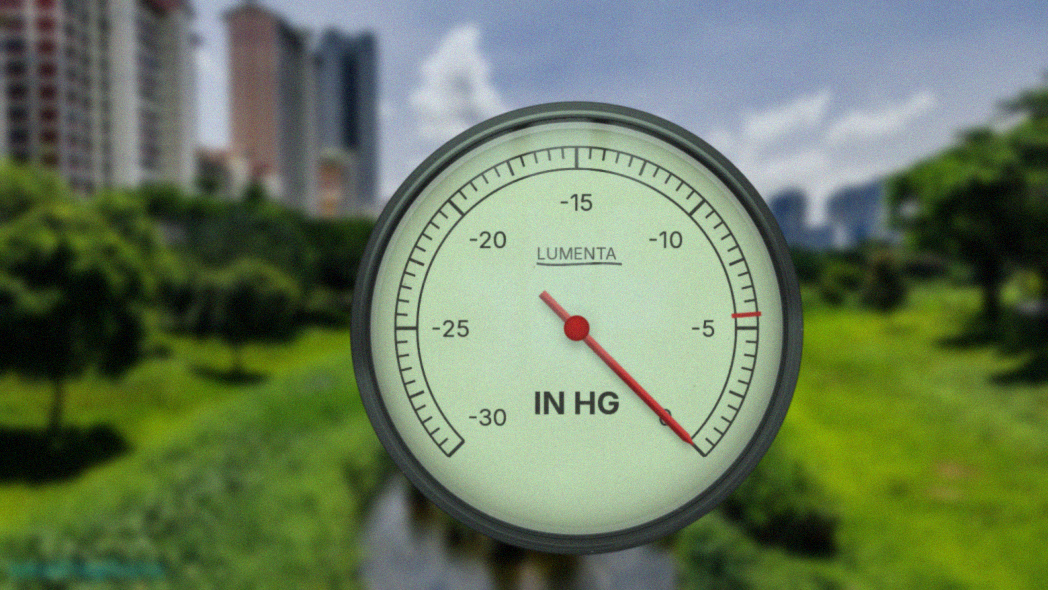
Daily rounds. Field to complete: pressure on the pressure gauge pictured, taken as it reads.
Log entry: 0 inHg
